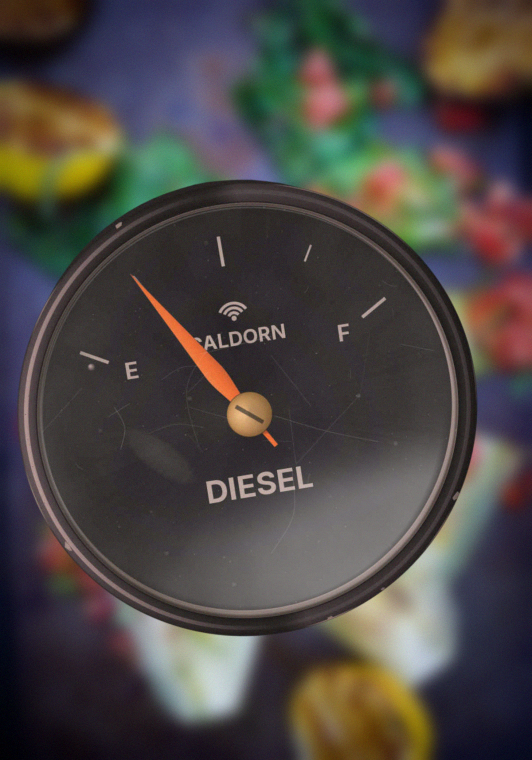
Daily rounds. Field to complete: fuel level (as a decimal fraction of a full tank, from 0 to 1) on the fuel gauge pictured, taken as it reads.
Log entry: 0.25
